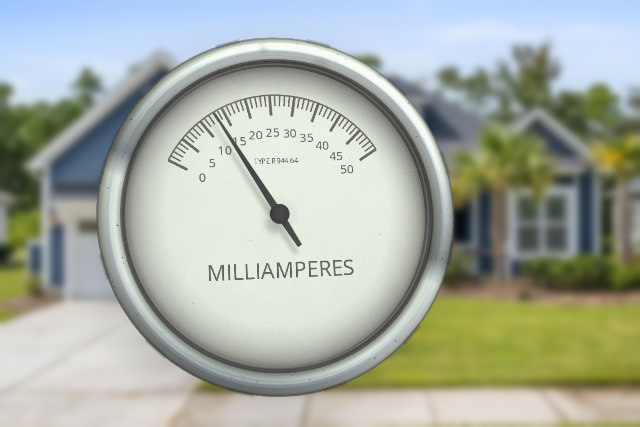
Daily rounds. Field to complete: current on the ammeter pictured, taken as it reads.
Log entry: 13 mA
